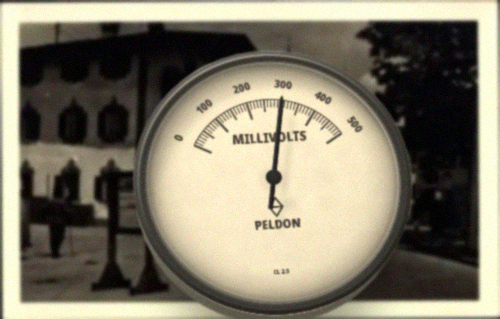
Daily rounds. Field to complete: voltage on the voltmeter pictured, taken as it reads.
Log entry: 300 mV
